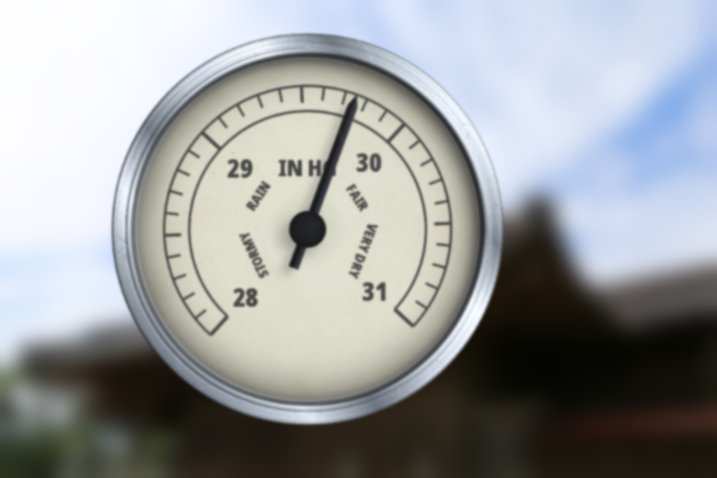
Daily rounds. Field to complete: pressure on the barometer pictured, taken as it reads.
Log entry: 29.75 inHg
